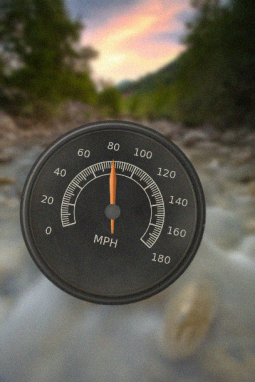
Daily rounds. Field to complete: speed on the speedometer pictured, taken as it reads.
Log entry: 80 mph
